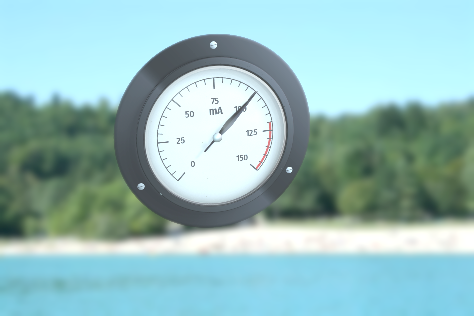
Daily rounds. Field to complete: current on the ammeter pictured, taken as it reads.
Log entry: 100 mA
